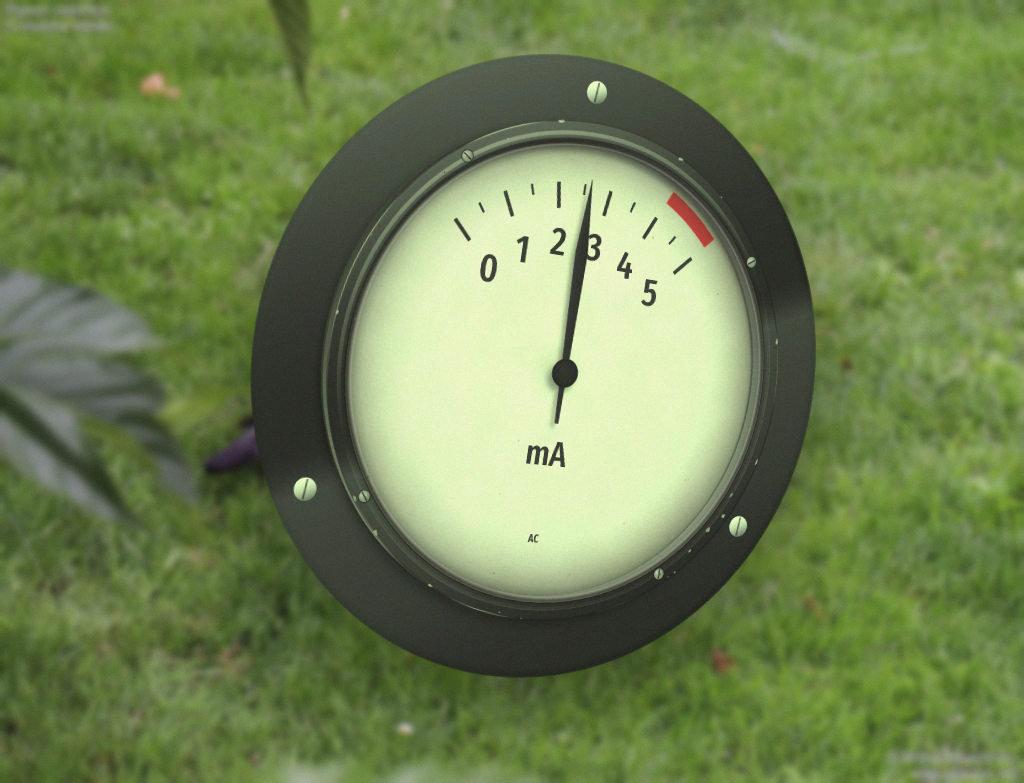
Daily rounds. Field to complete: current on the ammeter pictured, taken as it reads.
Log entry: 2.5 mA
